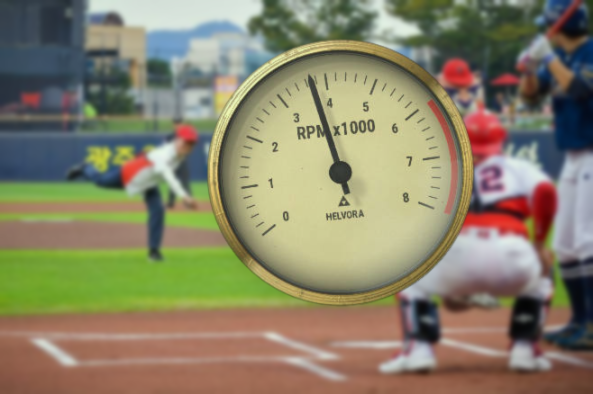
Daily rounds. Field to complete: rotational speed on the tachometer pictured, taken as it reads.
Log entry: 3700 rpm
